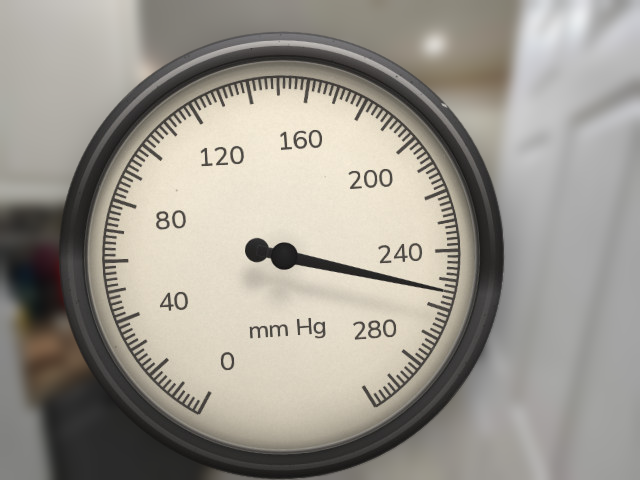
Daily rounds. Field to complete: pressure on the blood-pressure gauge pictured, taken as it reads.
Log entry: 254 mmHg
